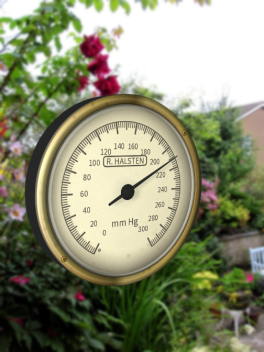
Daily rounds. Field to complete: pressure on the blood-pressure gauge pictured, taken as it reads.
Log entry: 210 mmHg
